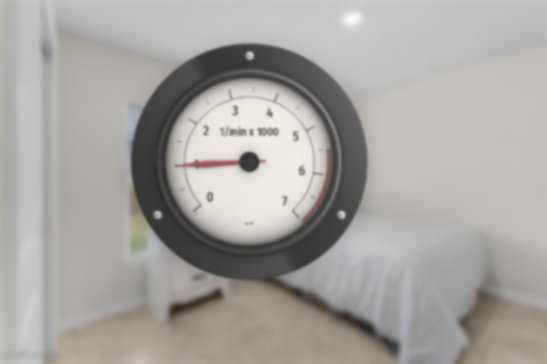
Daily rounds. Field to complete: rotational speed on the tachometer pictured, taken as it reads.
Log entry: 1000 rpm
